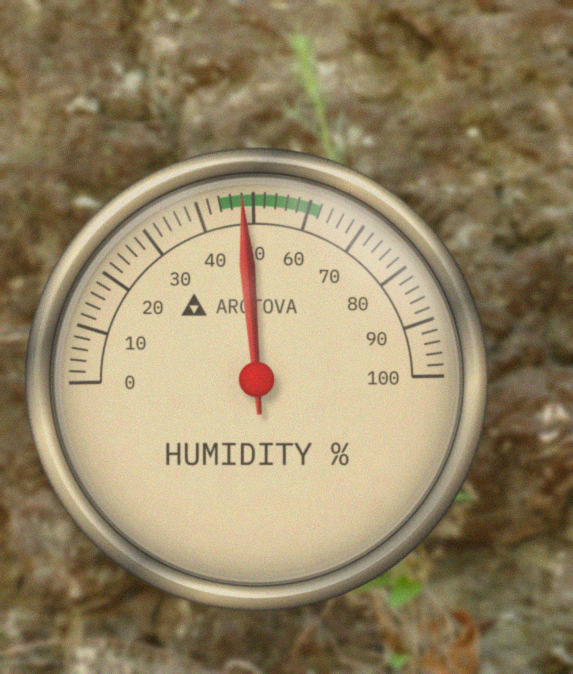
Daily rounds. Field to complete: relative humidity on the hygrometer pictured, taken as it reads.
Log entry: 48 %
